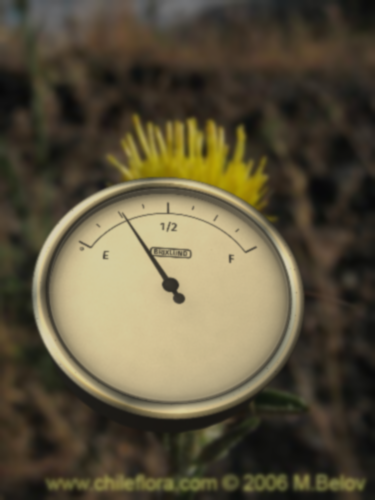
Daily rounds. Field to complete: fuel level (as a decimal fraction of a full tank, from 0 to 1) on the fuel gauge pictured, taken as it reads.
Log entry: 0.25
